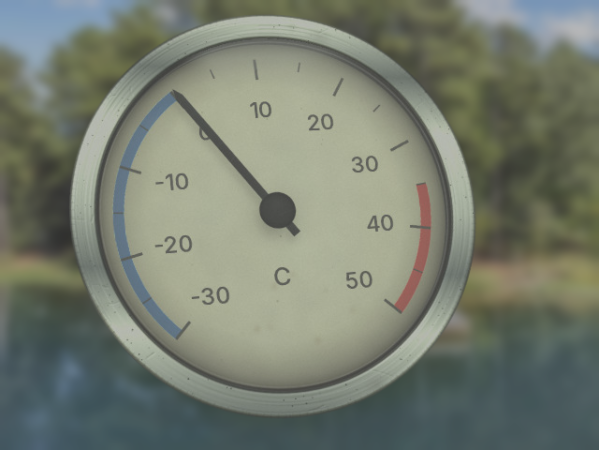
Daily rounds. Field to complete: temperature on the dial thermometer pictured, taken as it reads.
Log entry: 0 °C
